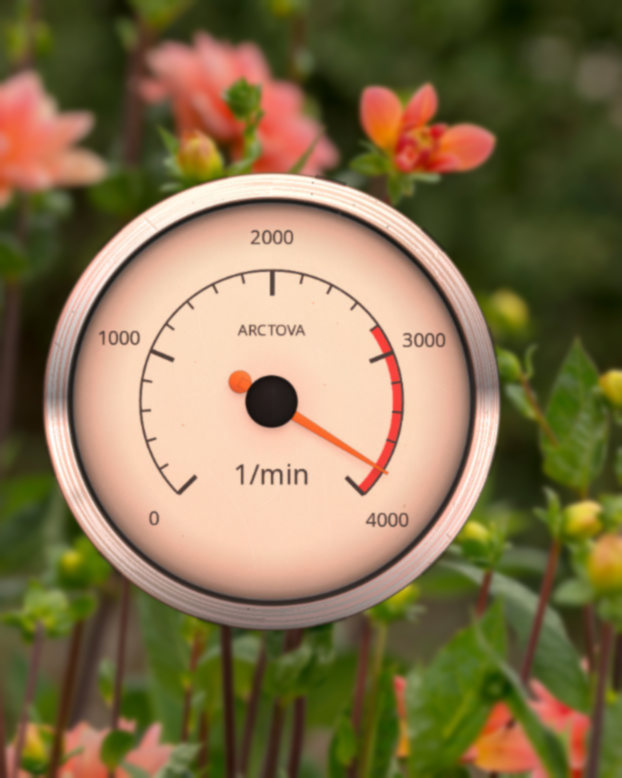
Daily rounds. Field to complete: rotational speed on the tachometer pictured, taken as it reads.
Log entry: 3800 rpm
